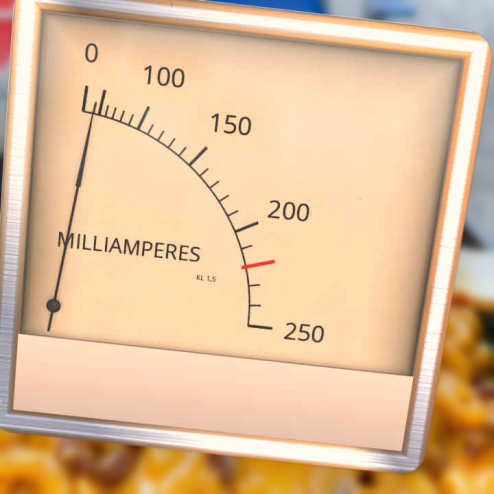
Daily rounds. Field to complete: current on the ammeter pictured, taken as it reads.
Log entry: 40 mA
